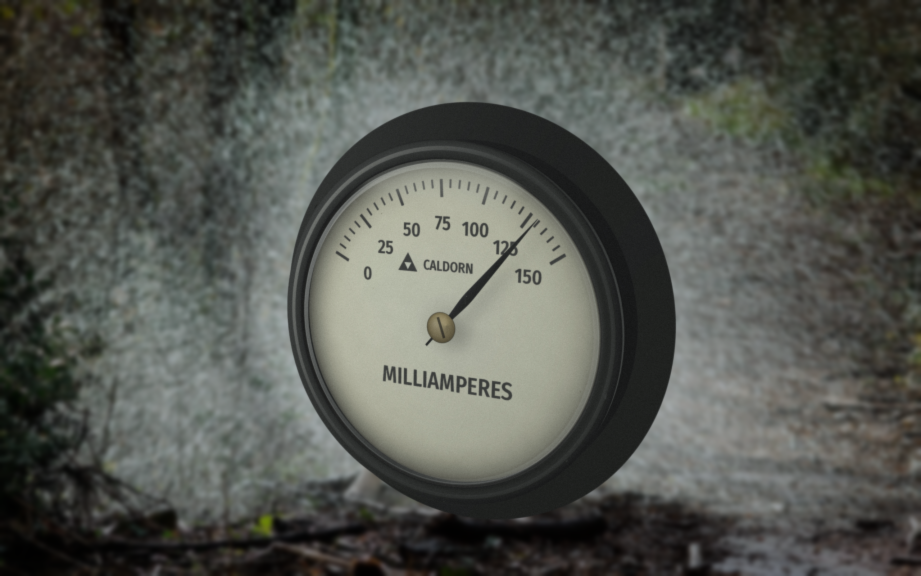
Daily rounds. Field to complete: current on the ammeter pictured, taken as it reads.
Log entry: 130 mA
